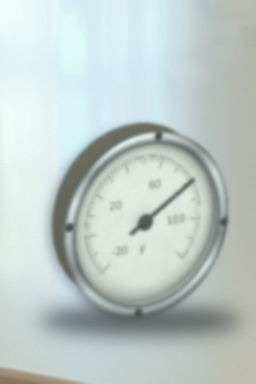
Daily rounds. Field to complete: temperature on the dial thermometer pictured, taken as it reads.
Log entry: 80 °F
